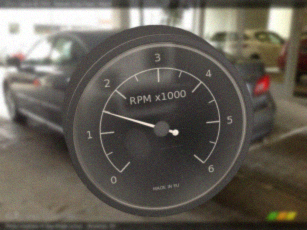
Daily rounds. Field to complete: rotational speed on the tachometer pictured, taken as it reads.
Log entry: 1500 rpm
